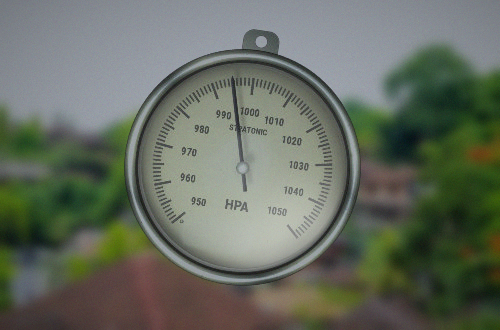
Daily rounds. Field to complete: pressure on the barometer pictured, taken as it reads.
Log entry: 995 hPa
